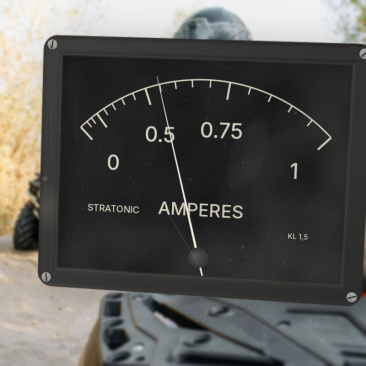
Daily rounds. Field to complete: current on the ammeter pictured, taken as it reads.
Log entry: 0.55 A
